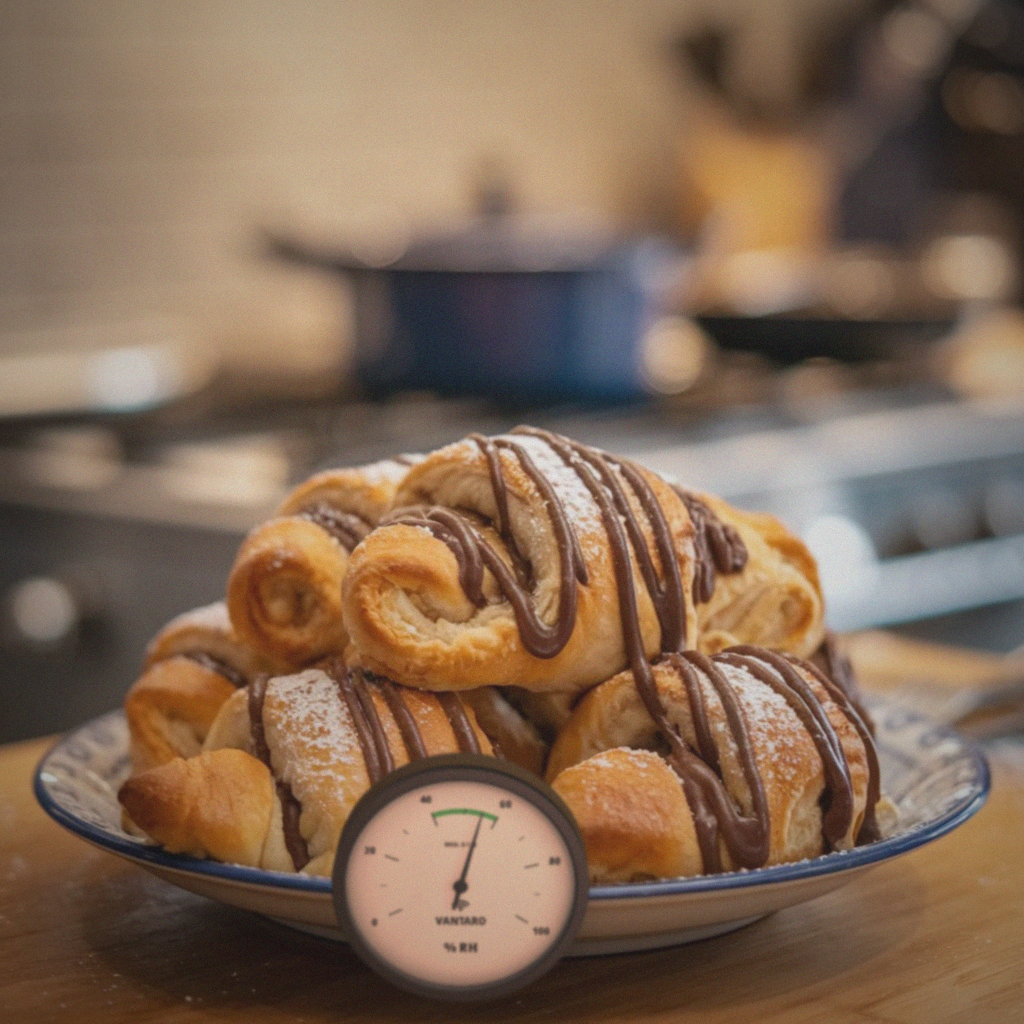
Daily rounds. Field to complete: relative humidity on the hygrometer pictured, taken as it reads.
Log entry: 55 %
